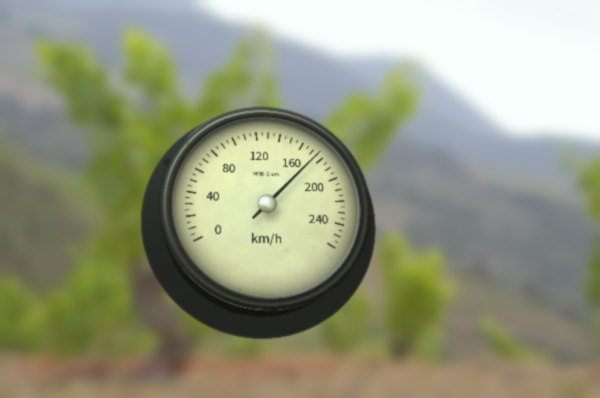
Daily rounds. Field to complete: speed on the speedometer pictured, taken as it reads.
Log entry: 175 km/h
